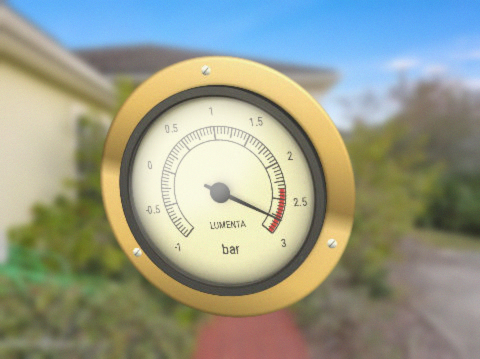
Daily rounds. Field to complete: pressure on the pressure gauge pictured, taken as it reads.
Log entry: 2.75 bar
